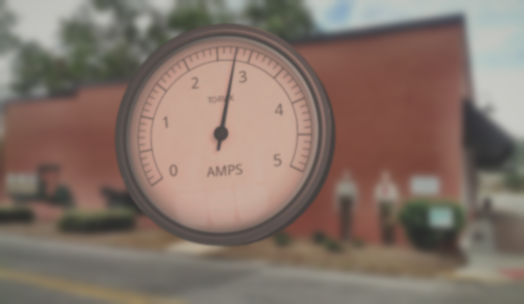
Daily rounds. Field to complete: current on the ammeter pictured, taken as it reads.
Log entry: 2.8 A
